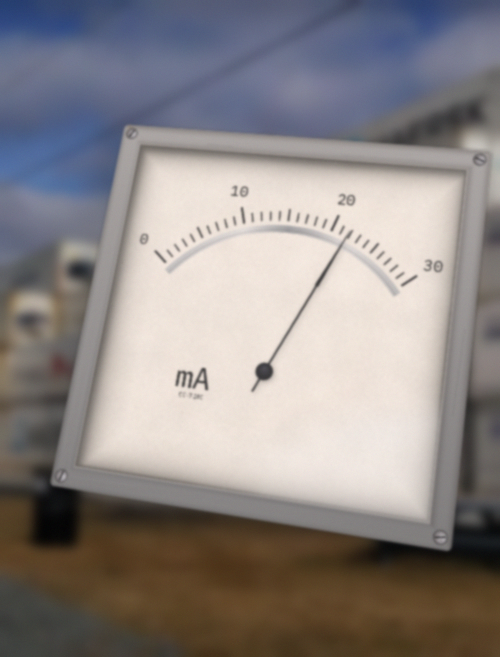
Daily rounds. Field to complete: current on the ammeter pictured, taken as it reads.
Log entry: 22 mA
